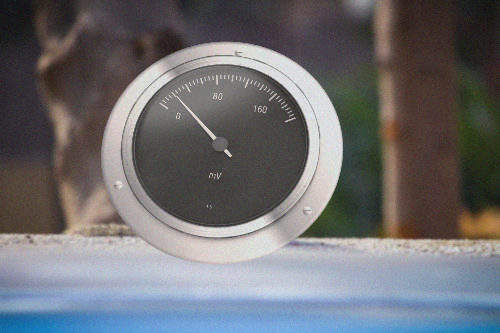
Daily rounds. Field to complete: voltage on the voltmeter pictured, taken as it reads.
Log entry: 20 mV
